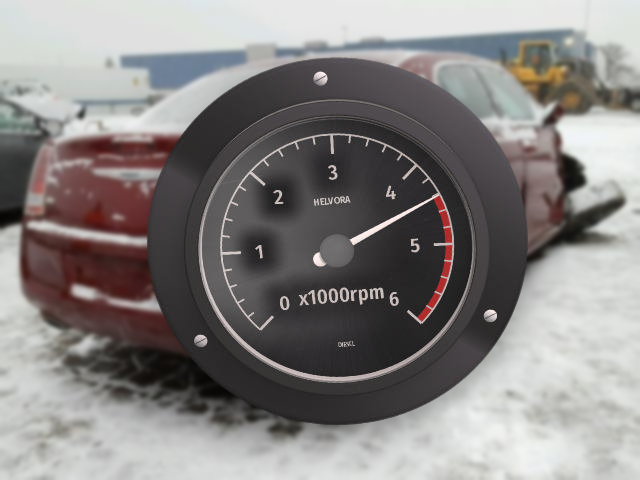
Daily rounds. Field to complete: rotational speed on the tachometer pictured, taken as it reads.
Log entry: 4400 rpm
